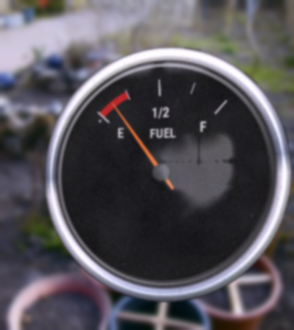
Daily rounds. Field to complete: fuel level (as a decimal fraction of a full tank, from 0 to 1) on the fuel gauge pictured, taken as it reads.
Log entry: 0.125
